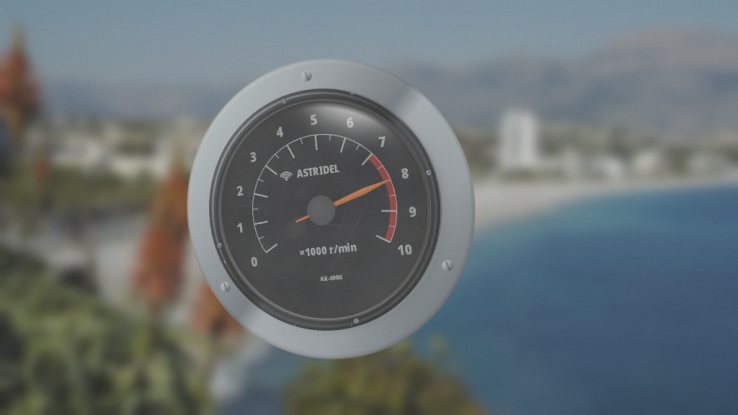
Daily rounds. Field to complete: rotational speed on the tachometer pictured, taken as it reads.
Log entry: 8000 rpm
